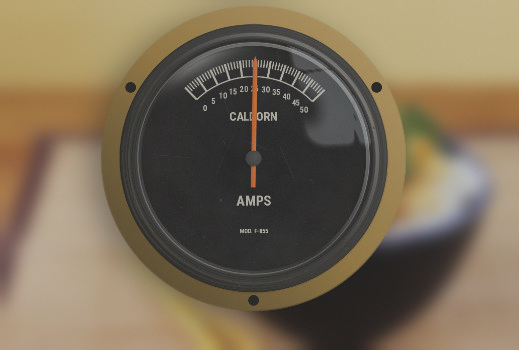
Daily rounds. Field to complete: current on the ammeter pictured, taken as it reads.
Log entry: 25 A
